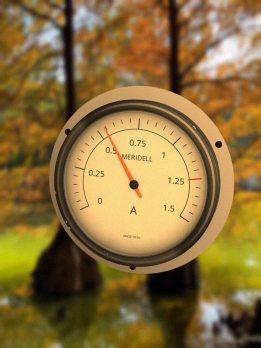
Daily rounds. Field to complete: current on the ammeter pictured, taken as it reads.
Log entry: 0.55 A
